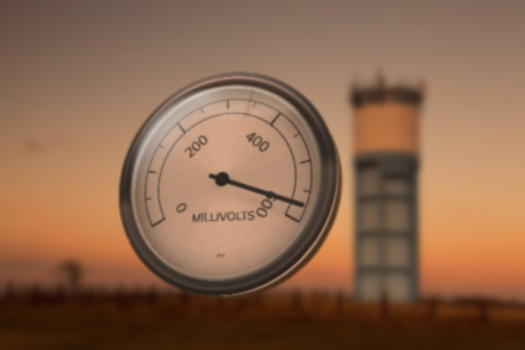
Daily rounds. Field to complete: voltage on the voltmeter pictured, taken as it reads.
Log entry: 575 mV
